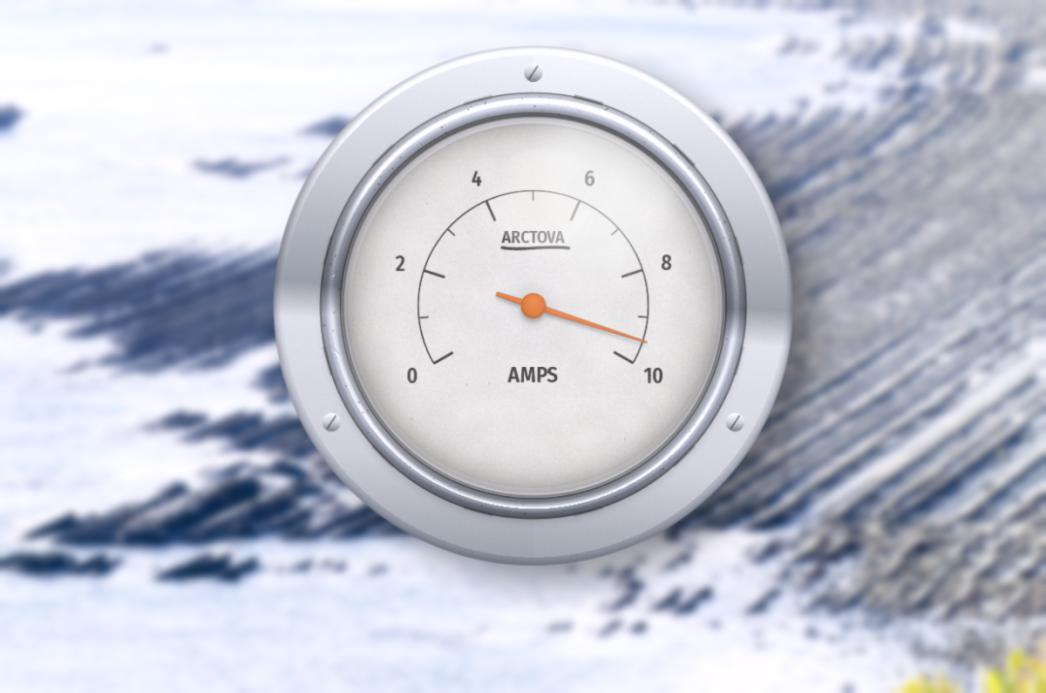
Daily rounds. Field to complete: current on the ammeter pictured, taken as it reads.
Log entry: 9.5 A
